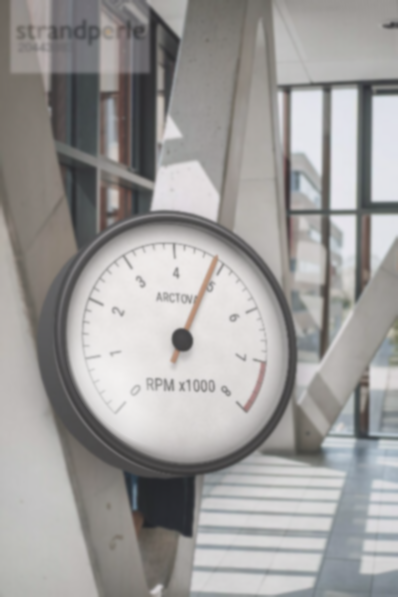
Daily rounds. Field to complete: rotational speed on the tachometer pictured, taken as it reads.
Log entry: 4800 rpm
